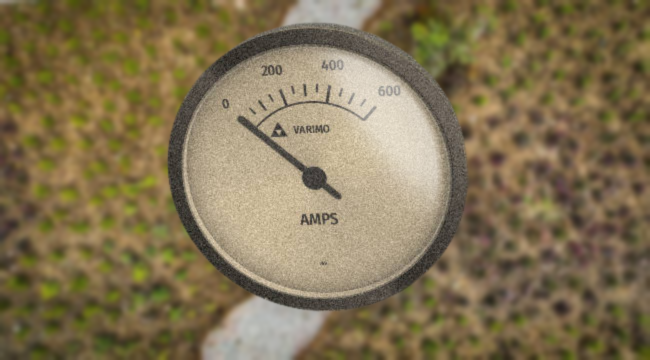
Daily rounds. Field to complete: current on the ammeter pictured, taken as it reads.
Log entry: 0 A
